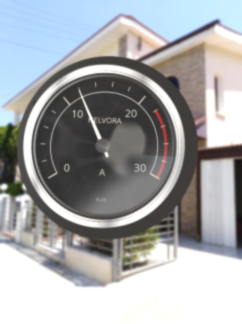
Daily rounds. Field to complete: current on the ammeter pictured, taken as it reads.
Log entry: 12 A
